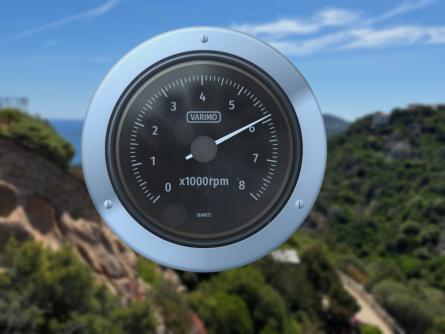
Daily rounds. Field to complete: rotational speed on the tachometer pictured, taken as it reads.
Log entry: 5900 rpm
